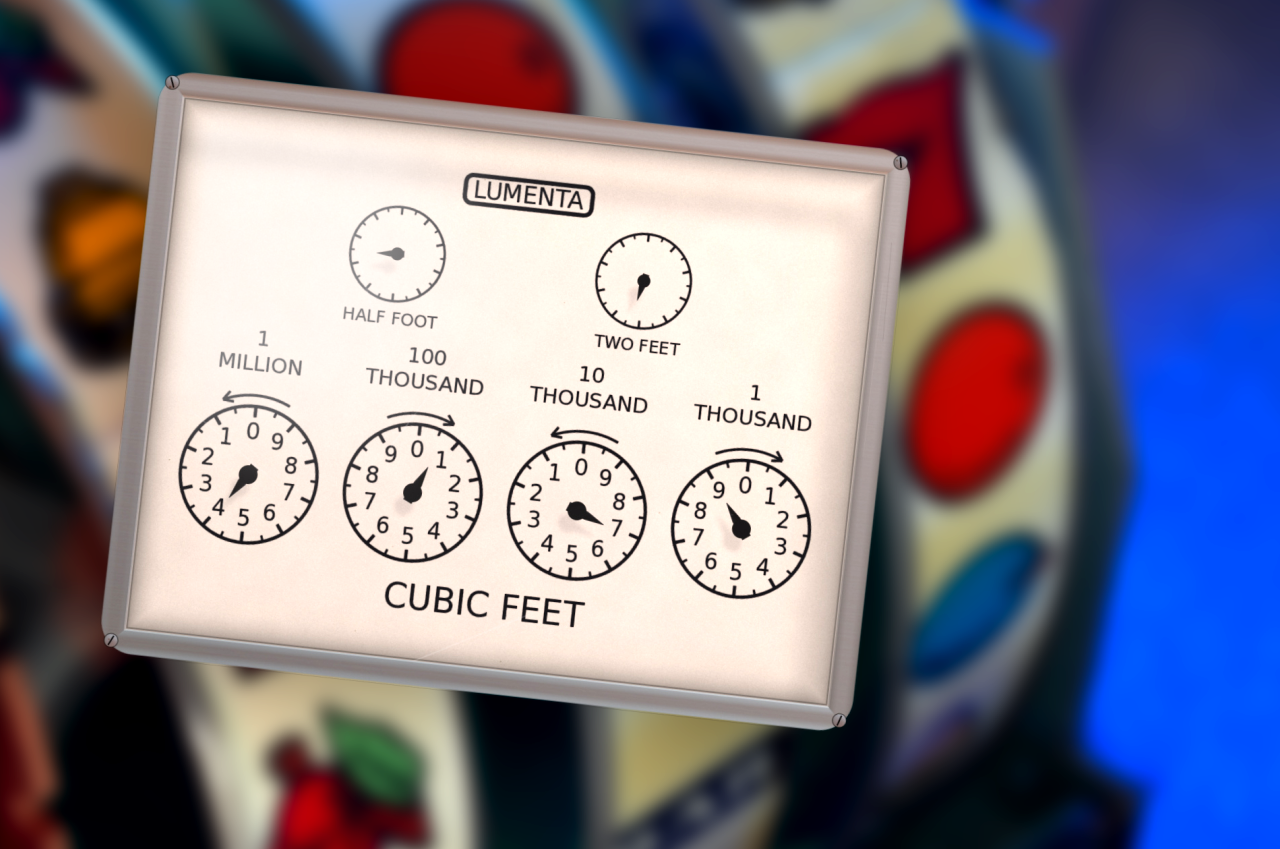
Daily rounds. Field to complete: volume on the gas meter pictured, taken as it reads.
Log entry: 406900 ft³
